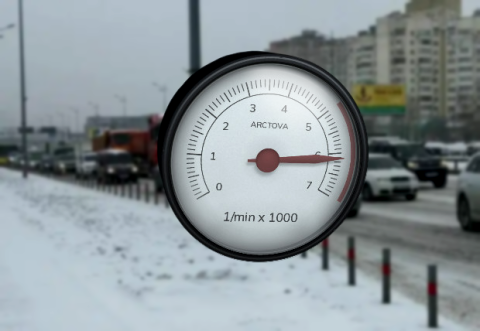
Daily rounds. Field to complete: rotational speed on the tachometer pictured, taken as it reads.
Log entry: 6100 rpm
